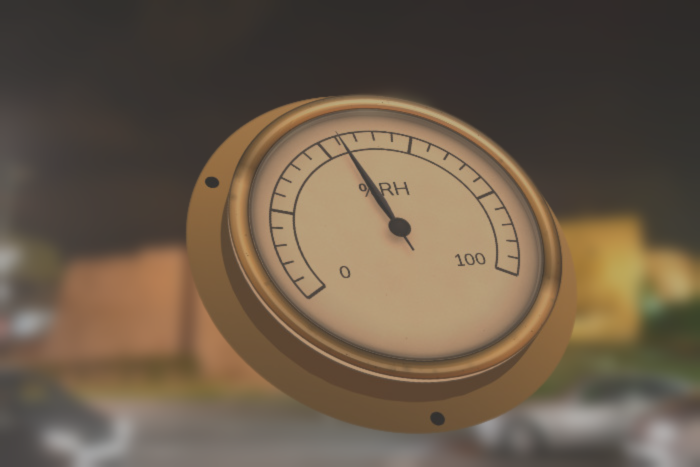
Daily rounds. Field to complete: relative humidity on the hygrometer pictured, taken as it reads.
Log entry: 44 %
